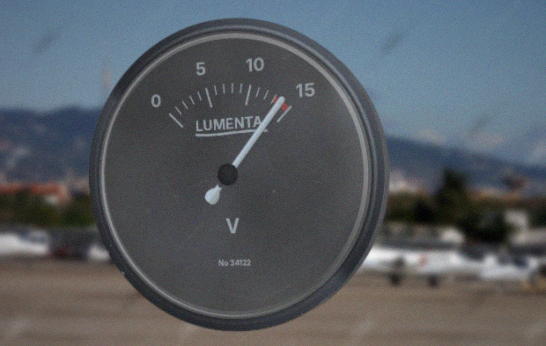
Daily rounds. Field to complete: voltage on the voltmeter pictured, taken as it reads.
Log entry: 14 V
